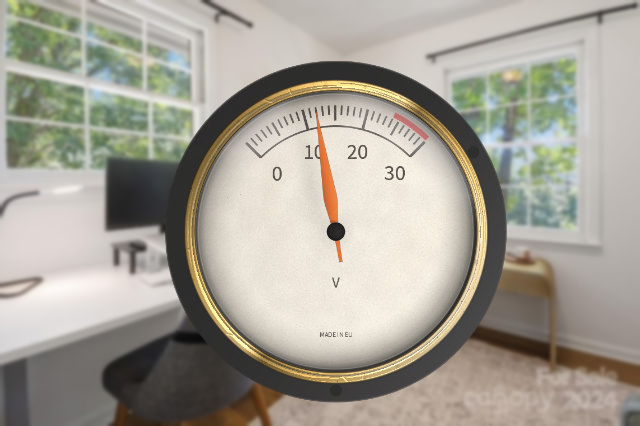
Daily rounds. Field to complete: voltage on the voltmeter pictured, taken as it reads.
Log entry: 12 V
